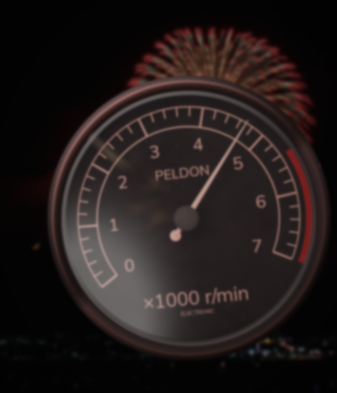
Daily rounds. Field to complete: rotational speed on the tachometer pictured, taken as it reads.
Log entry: 4700 rpm
